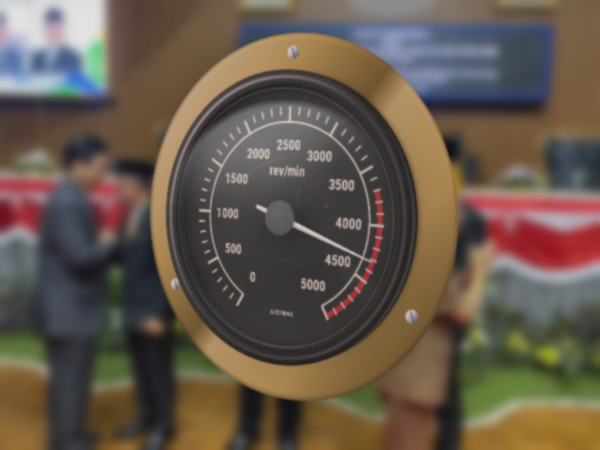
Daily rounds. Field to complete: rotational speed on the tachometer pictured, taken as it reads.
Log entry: 4300 rpm
